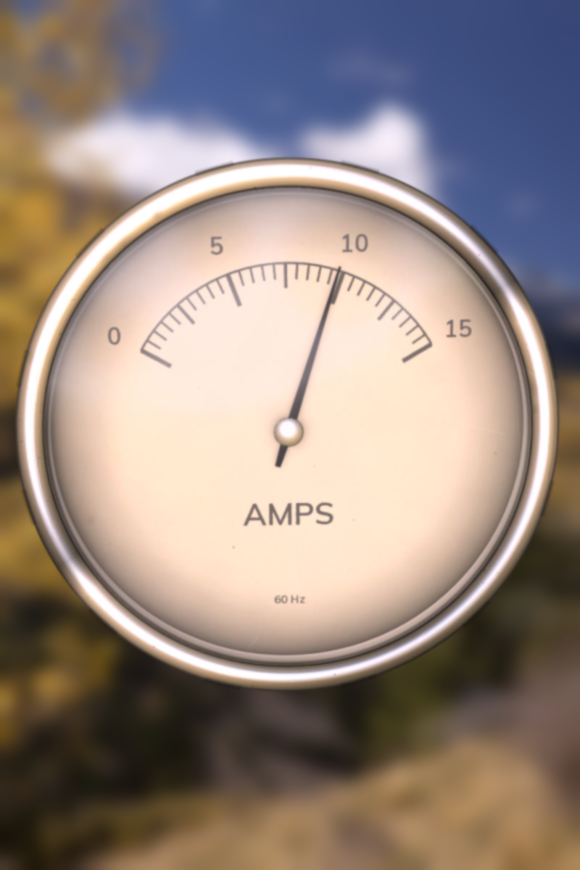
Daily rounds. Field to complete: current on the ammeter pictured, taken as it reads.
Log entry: 9.75 A
